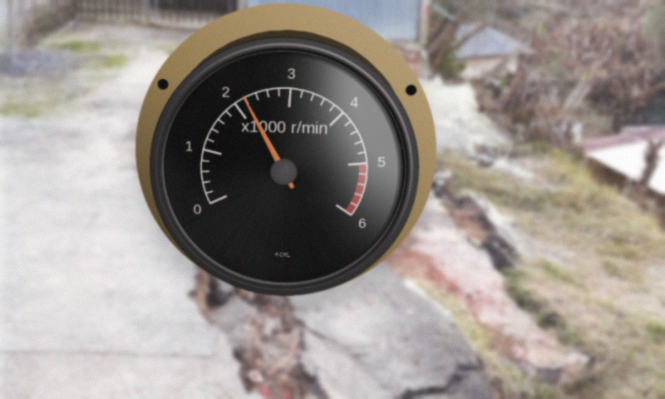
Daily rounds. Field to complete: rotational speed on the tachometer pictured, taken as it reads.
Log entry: 2200 rpm
